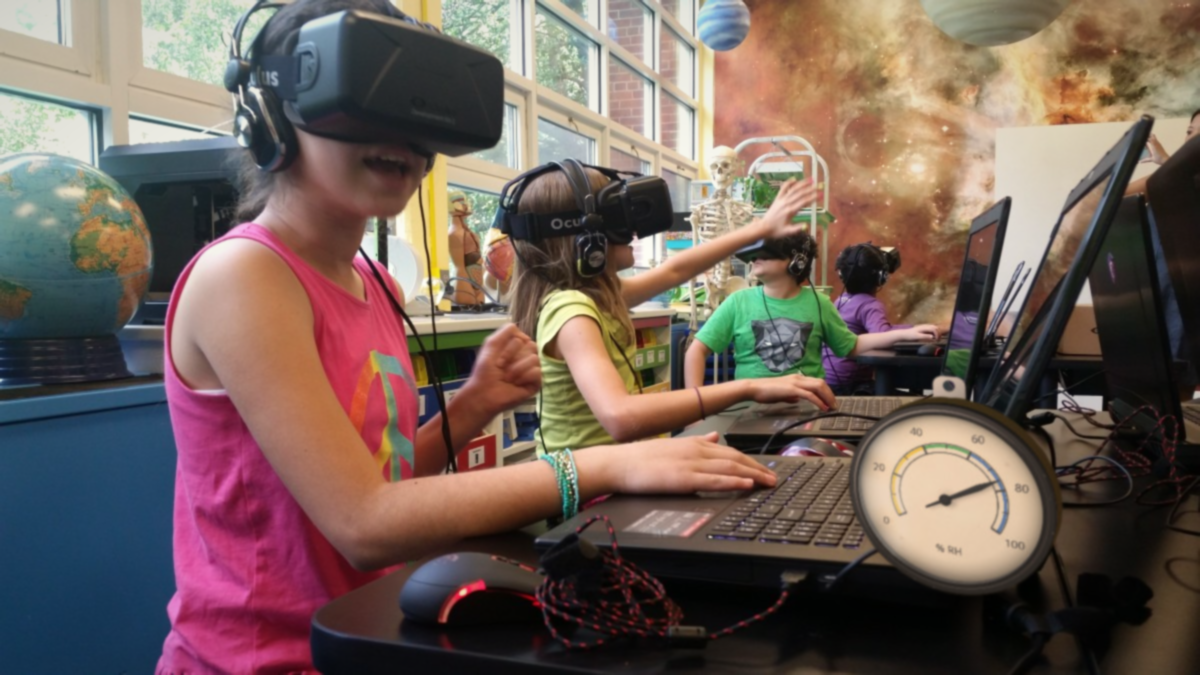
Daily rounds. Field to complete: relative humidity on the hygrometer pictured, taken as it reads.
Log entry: 75 %
